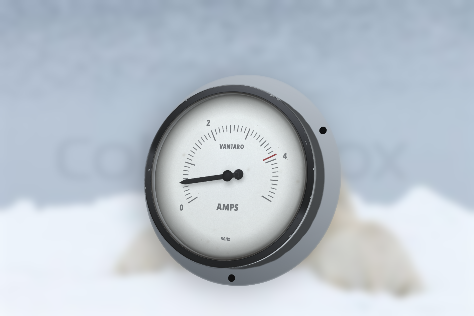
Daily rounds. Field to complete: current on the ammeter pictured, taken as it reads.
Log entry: 0.5 A
